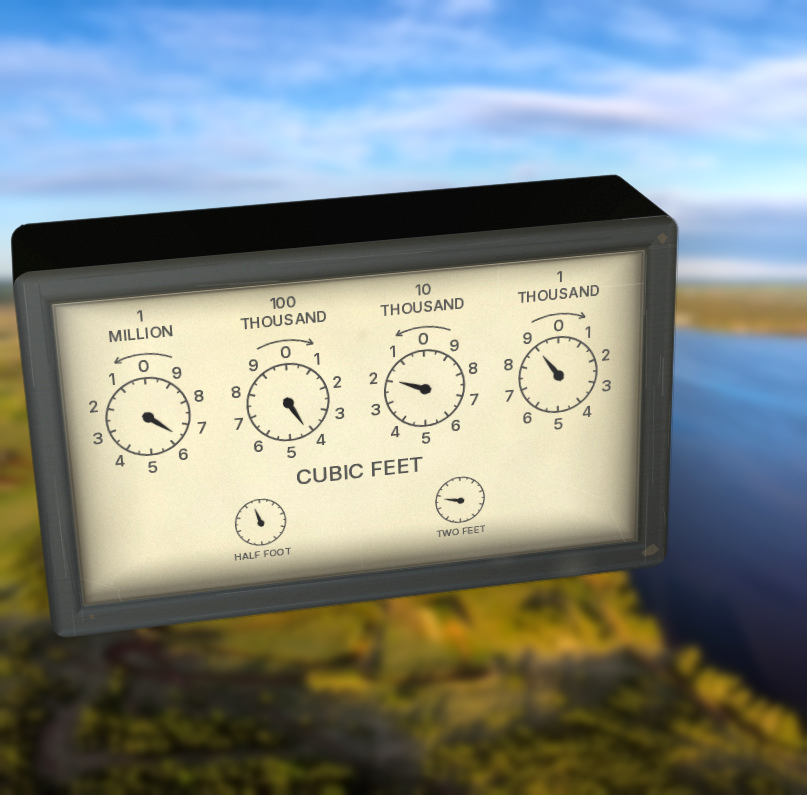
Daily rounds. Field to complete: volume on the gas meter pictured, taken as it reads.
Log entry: 641900 ft³
